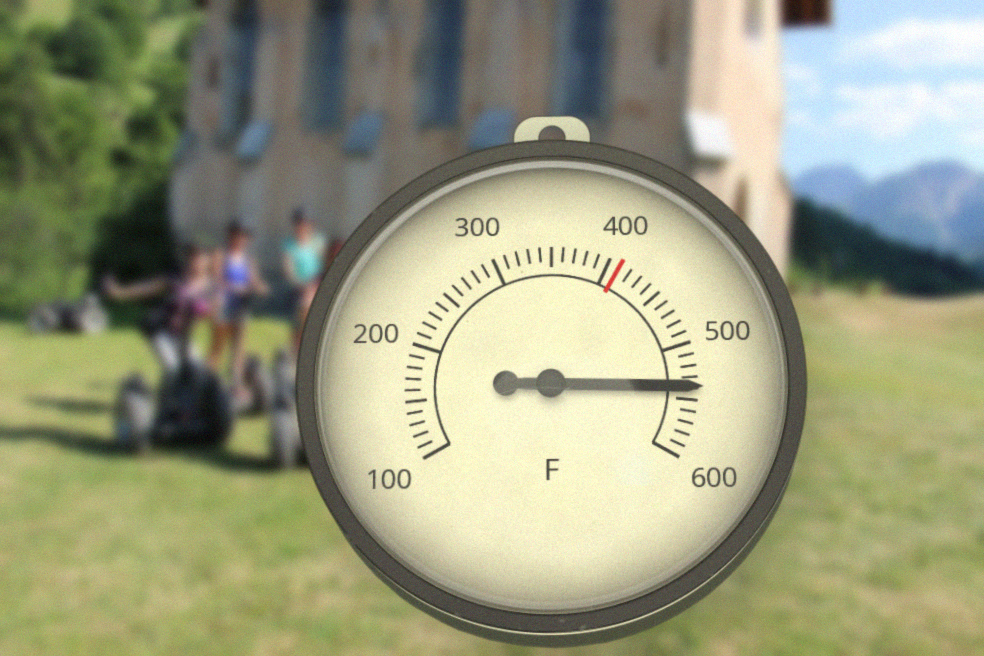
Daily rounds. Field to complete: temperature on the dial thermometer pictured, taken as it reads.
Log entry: 540 °F
